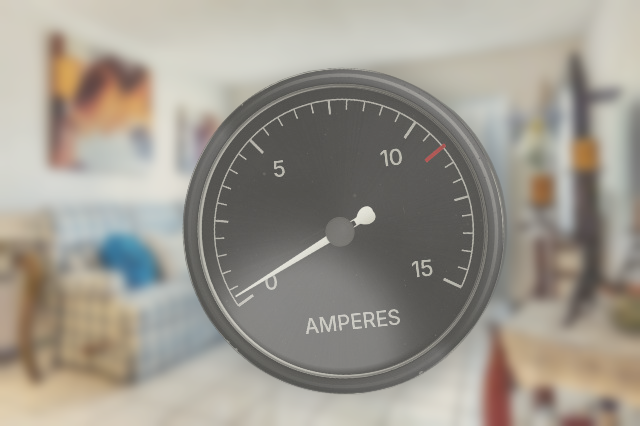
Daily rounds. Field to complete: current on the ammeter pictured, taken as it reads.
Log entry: 0.25 A
